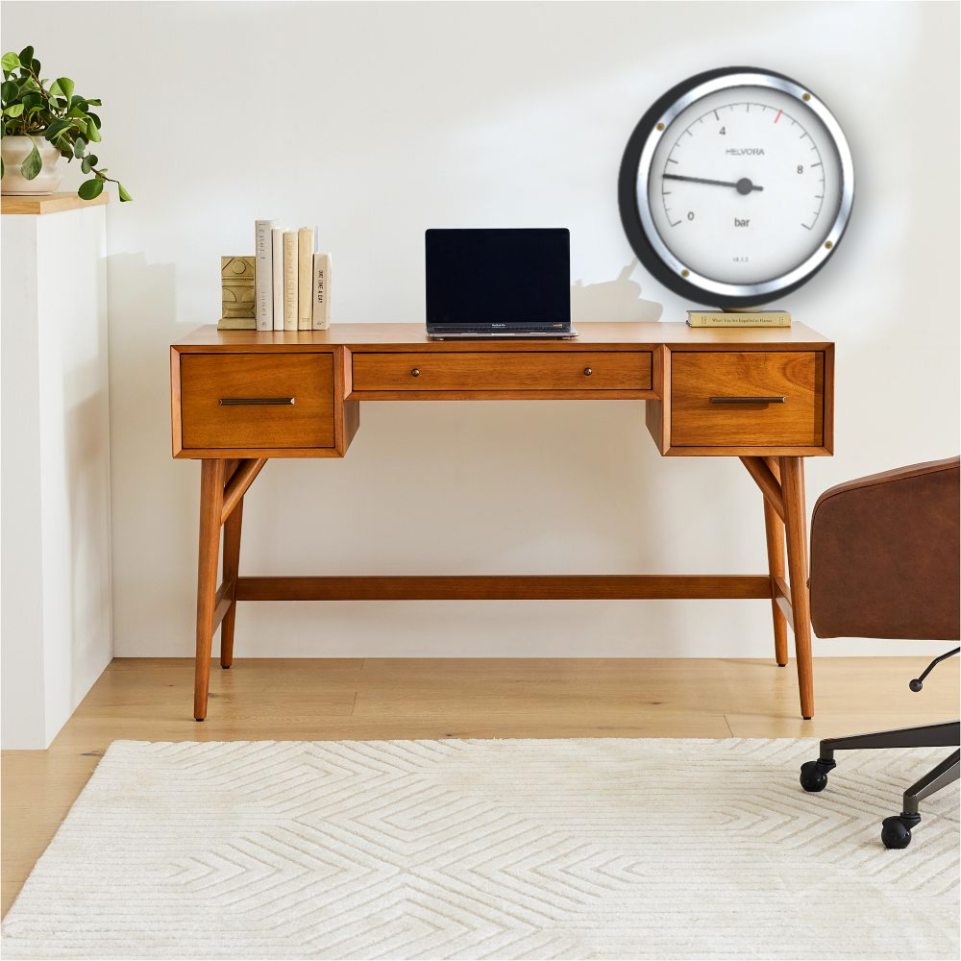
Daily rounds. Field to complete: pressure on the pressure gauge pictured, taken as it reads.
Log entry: 1.5 bar
